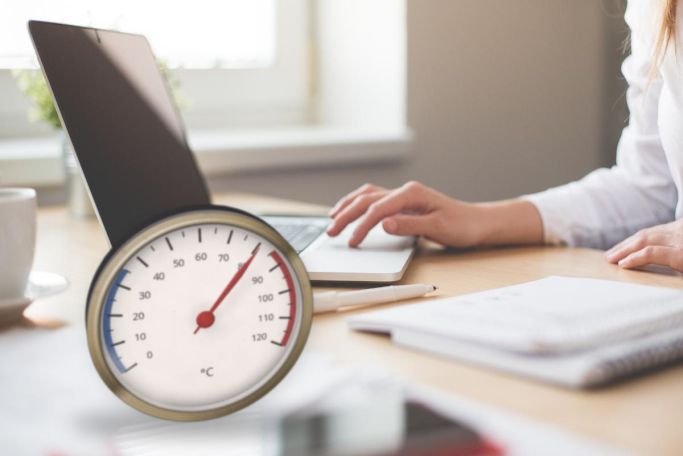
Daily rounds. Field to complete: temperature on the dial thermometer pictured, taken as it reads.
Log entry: 80 °C
